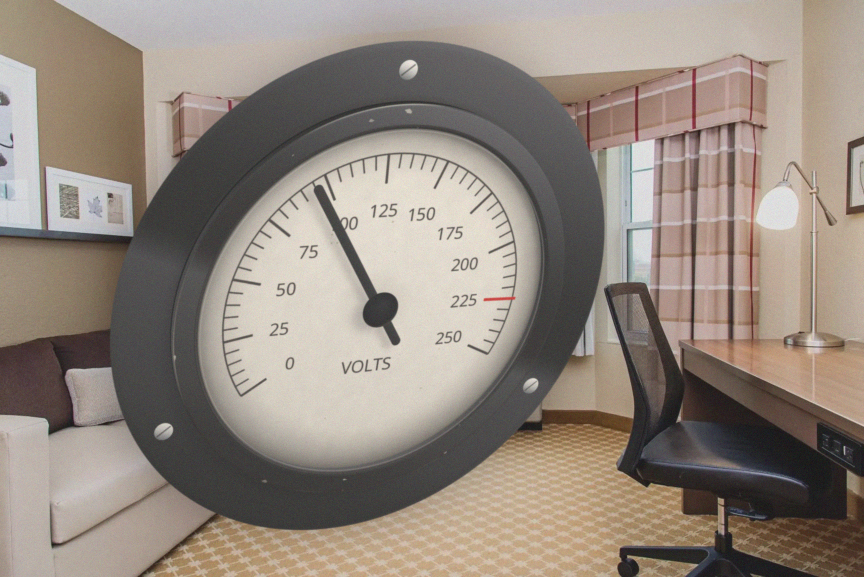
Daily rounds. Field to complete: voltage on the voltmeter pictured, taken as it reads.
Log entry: 95 V
